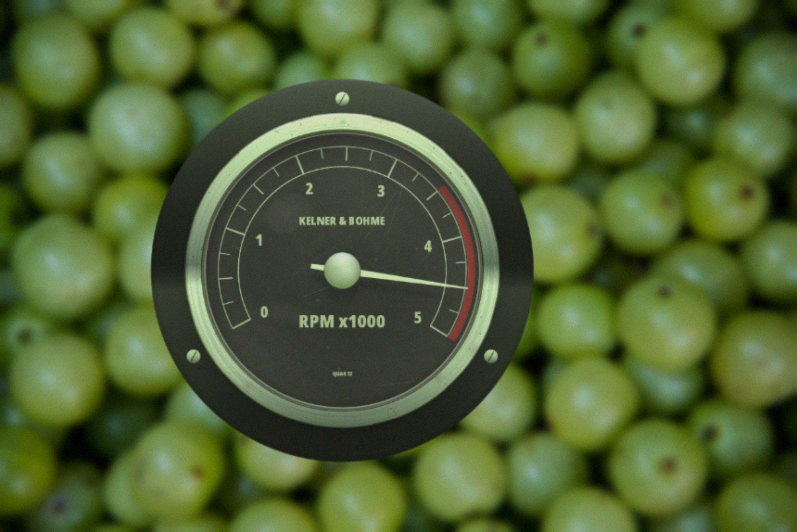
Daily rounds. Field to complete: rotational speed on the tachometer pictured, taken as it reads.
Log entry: 4500 rpm
